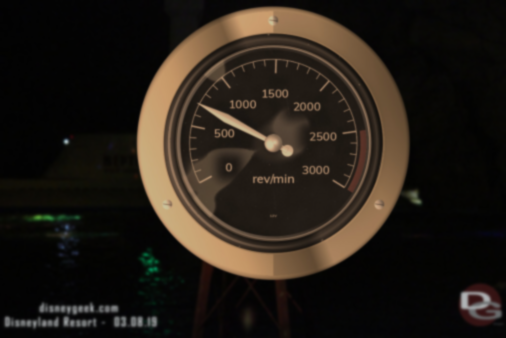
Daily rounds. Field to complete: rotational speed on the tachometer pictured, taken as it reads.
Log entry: 700 rpm
